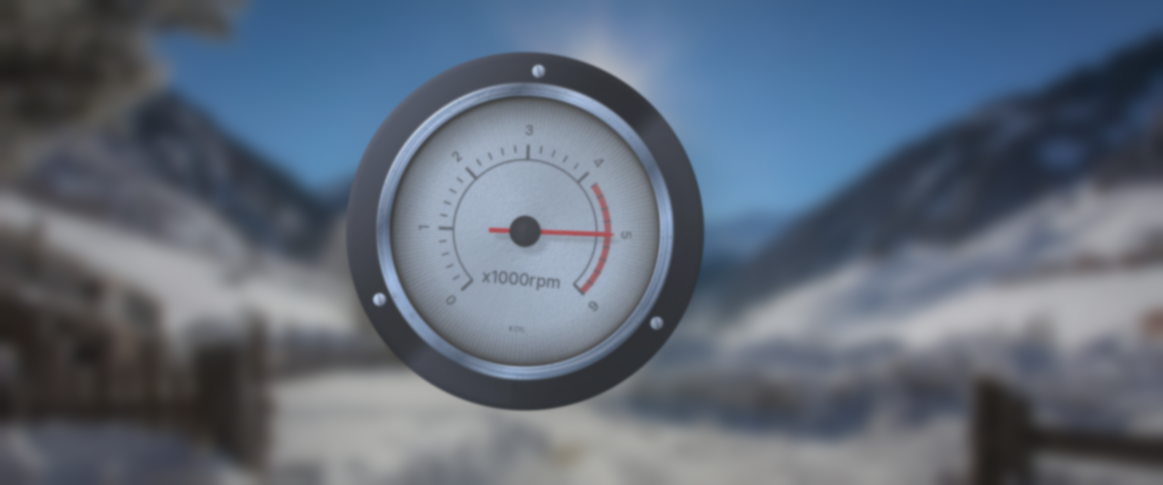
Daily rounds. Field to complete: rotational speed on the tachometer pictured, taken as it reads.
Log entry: 5000 rpm
